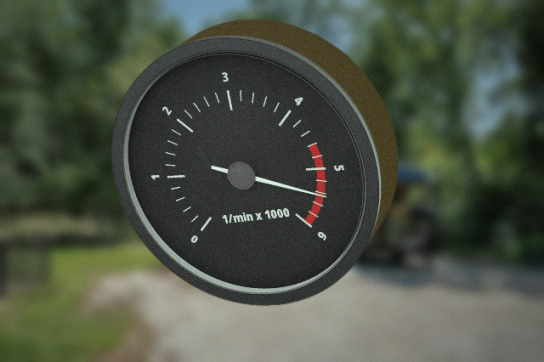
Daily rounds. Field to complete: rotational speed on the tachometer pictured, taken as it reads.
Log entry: 5400 rpm
